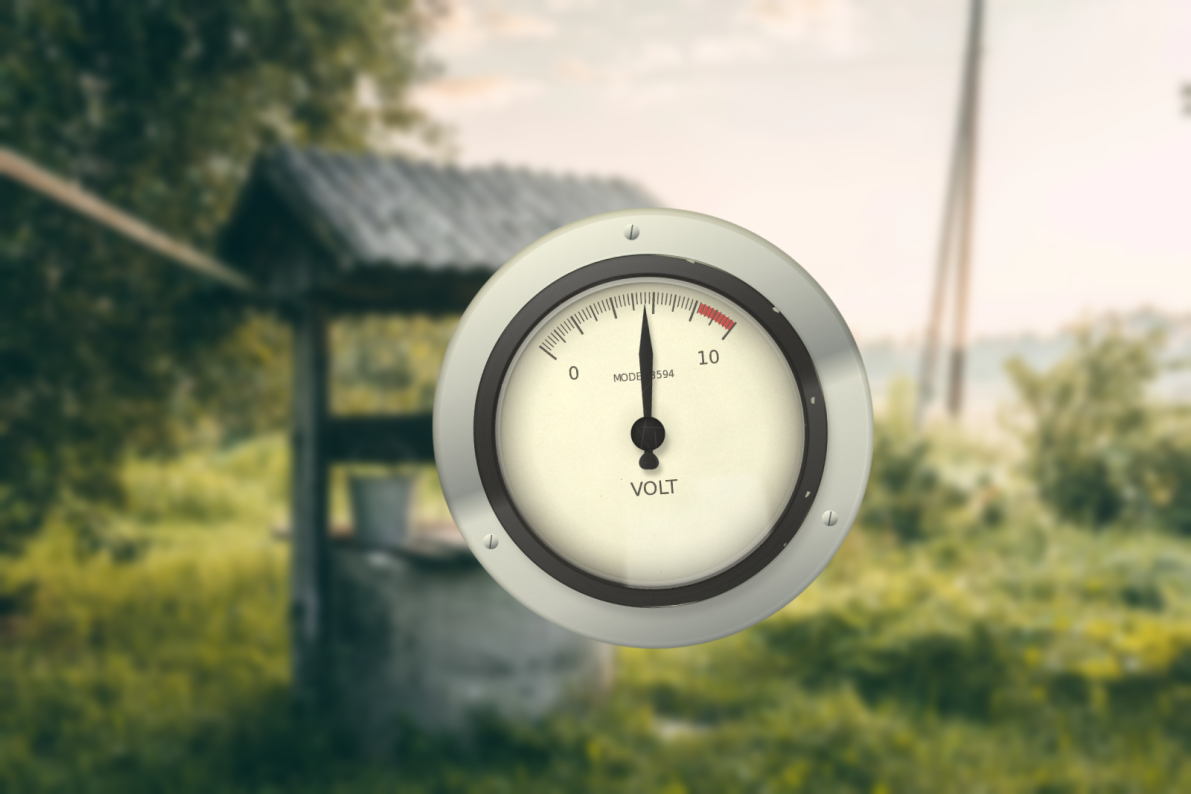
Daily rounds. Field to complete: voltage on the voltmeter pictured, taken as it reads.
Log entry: 5.6 V
